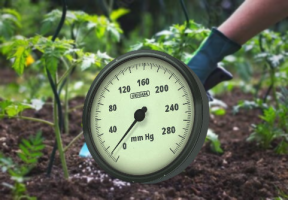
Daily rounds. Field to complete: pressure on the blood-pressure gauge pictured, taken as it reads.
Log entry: 10 mmHg
